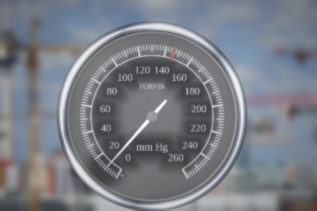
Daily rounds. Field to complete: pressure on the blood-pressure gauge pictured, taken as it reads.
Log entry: 10 mmHg
